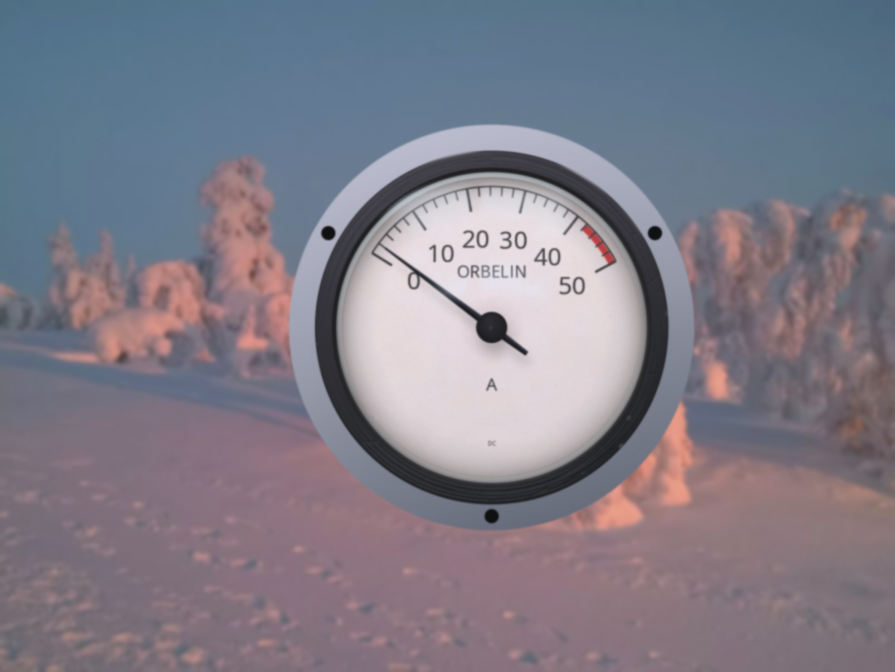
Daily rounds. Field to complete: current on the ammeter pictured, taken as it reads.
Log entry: 2 A
